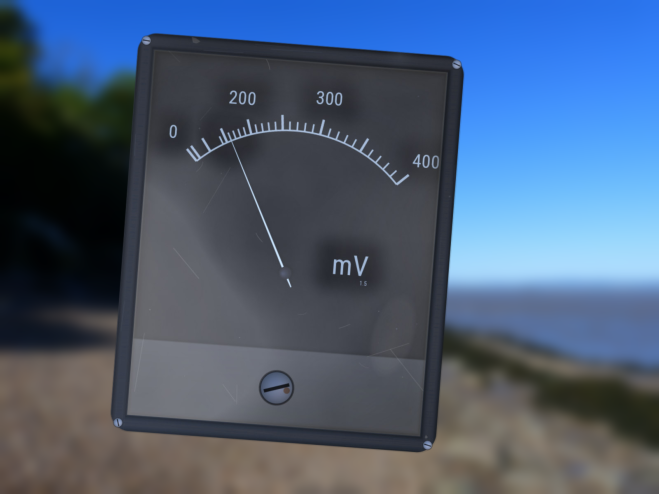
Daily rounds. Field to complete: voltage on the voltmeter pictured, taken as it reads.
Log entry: 160 mV
